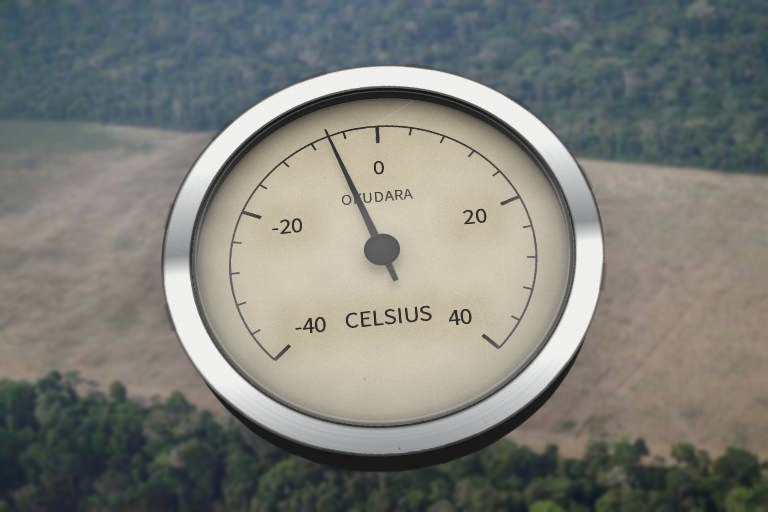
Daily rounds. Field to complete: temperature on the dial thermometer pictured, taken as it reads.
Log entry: -6 °C
